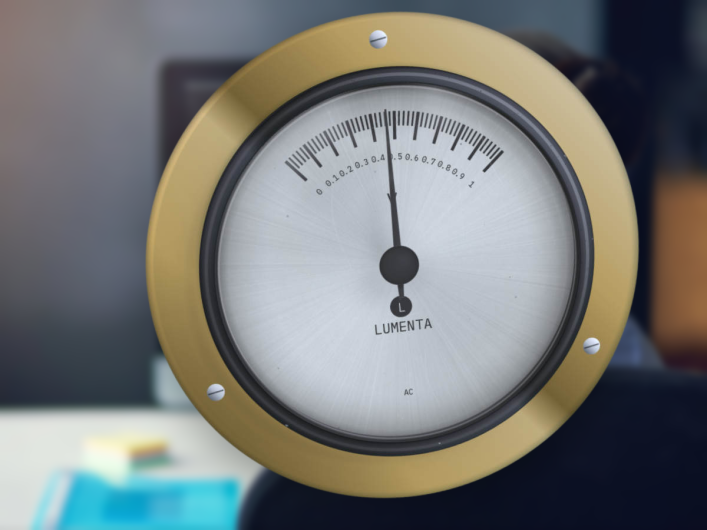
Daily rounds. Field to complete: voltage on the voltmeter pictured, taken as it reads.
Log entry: 0.46 V
